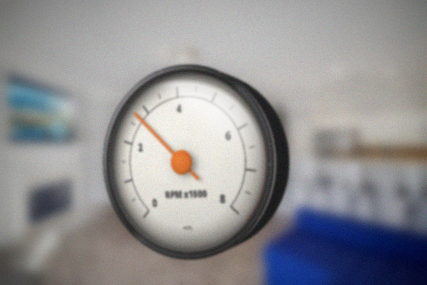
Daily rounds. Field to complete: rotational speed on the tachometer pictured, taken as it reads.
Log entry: 2750 rpm
